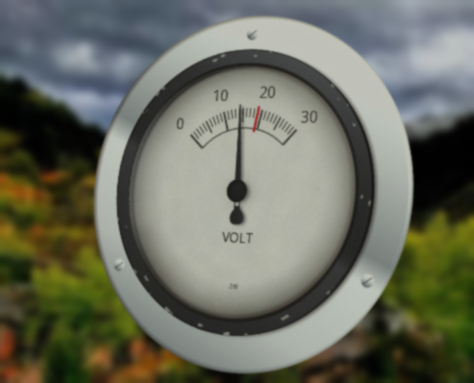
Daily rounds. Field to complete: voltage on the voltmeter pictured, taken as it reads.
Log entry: 15 V
